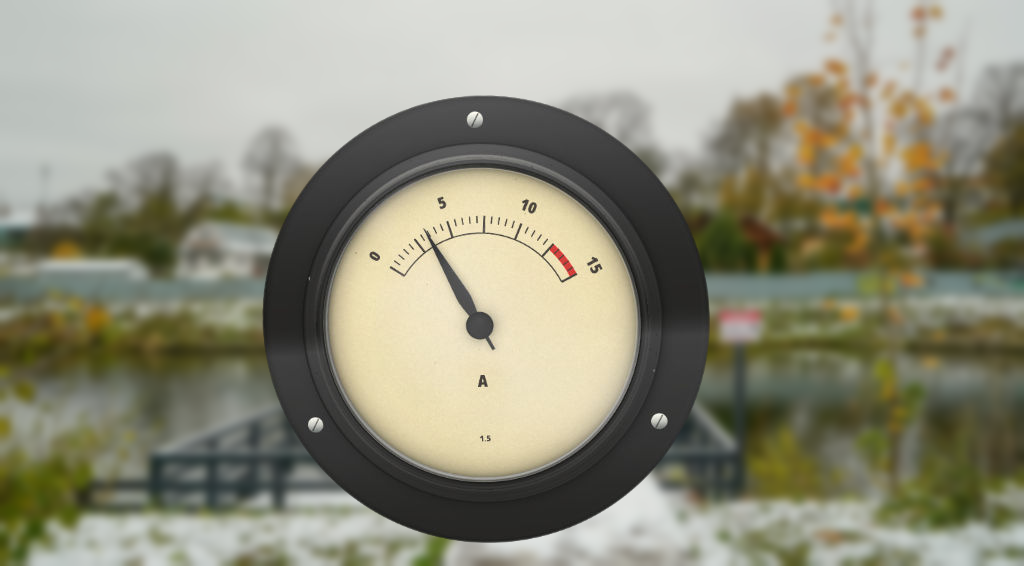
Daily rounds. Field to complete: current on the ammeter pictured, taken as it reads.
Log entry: 3.5 A
